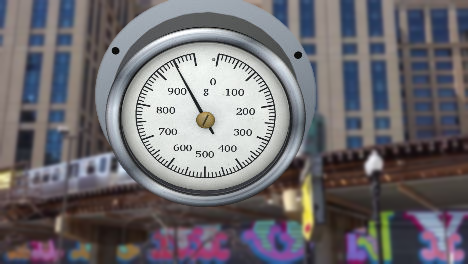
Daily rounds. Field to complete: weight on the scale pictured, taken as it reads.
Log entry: 950 g
